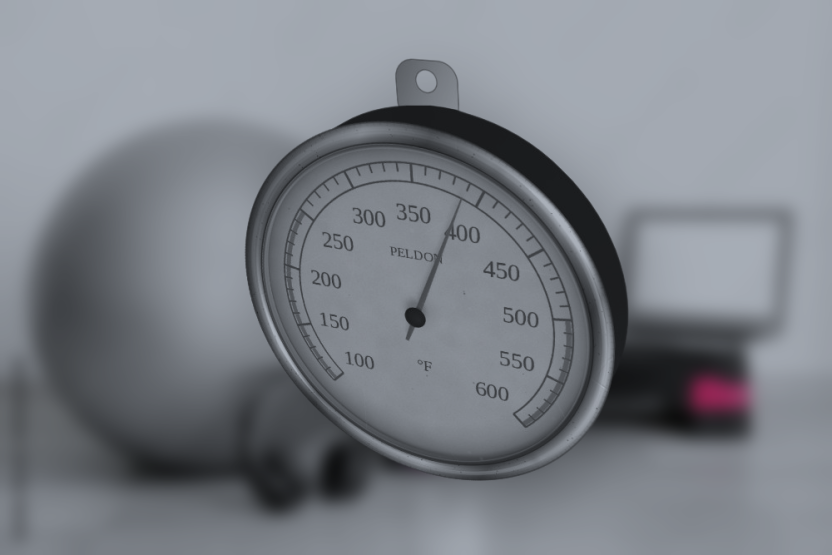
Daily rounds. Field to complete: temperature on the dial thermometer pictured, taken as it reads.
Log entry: 390 °F
